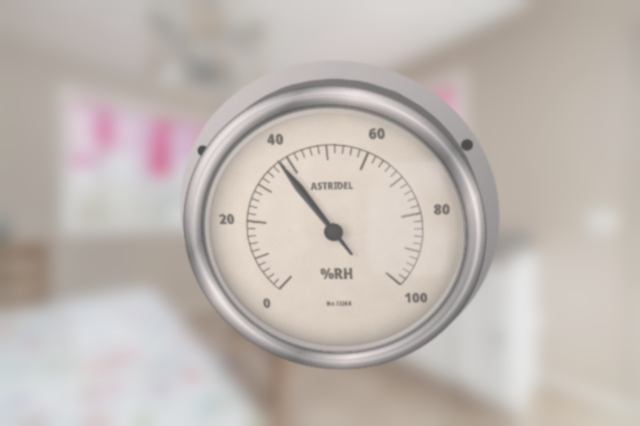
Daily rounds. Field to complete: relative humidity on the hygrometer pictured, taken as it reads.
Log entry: 38 %
